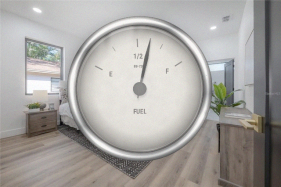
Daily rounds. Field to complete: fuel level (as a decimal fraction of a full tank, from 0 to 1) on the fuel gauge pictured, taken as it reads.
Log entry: 0.625
